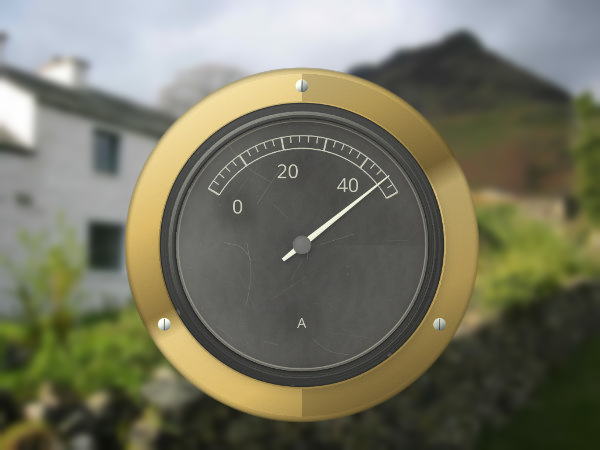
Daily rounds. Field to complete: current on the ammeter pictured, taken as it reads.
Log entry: 46 A
